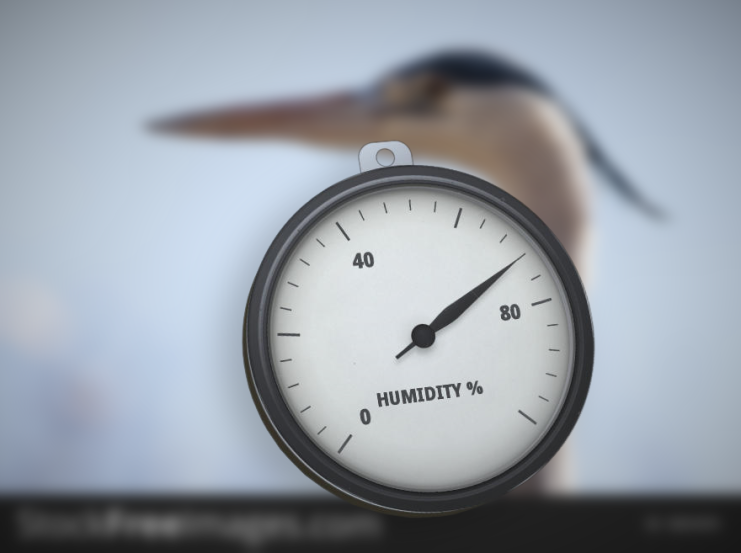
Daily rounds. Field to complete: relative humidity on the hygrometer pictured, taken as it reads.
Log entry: 72 %
